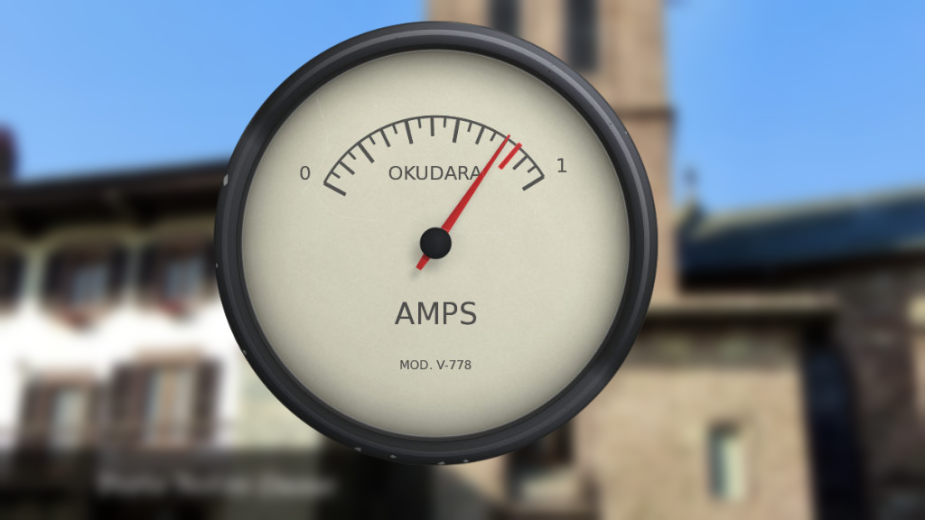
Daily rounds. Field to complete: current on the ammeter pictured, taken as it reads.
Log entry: 0.8 A
